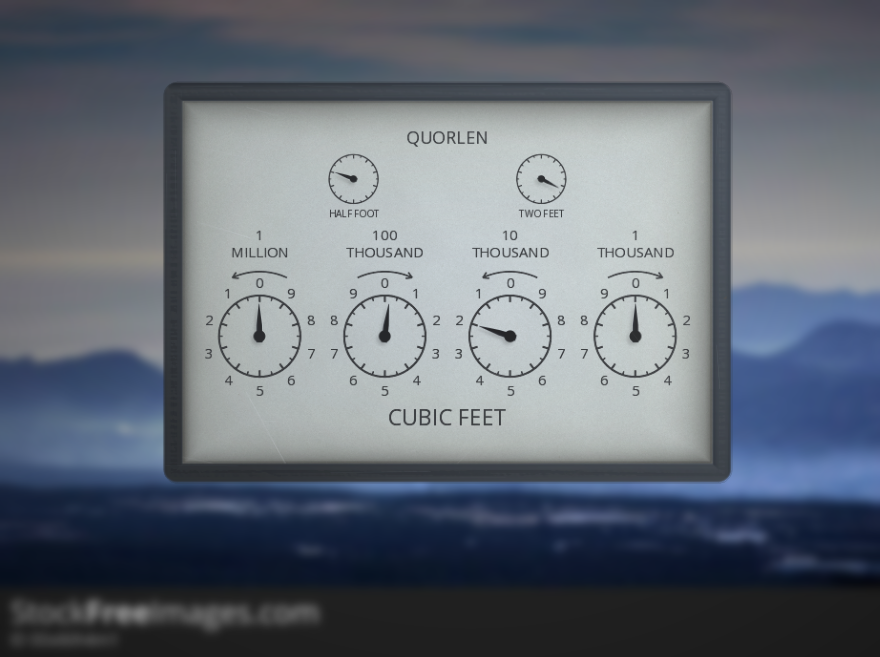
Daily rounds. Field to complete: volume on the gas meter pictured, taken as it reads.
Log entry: 2000 ft³
